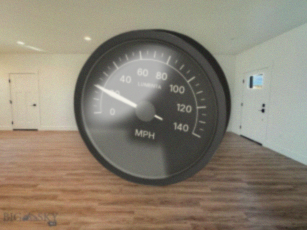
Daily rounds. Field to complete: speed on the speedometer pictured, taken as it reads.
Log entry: 20 mph
